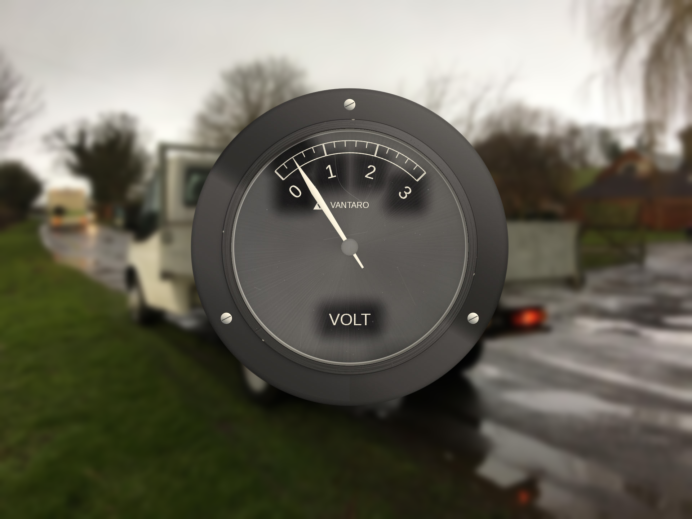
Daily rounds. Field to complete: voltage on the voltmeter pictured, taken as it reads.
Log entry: 0.4 V
